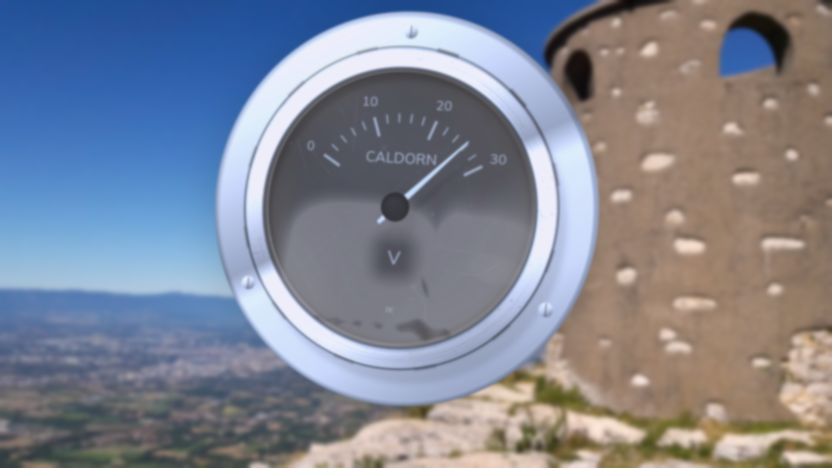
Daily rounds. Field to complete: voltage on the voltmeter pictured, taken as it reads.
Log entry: 26 V
